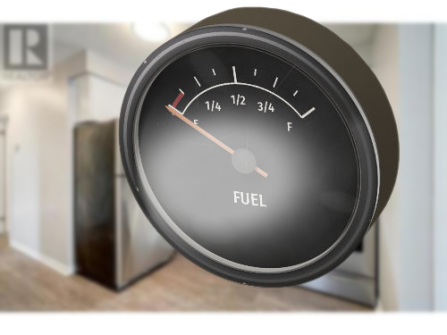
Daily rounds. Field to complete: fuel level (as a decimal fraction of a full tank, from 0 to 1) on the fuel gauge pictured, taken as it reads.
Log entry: 0
